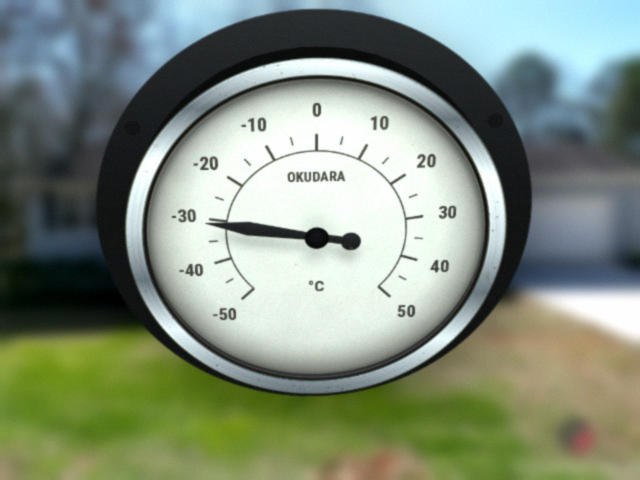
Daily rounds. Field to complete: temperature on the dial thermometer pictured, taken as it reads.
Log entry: -30 °C
